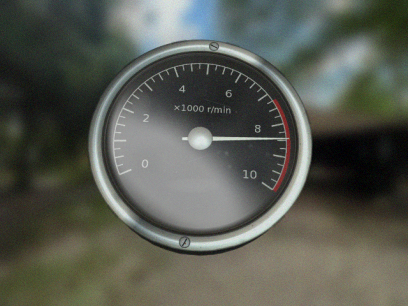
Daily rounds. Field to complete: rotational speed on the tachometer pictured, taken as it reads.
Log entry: 8500 rpm
